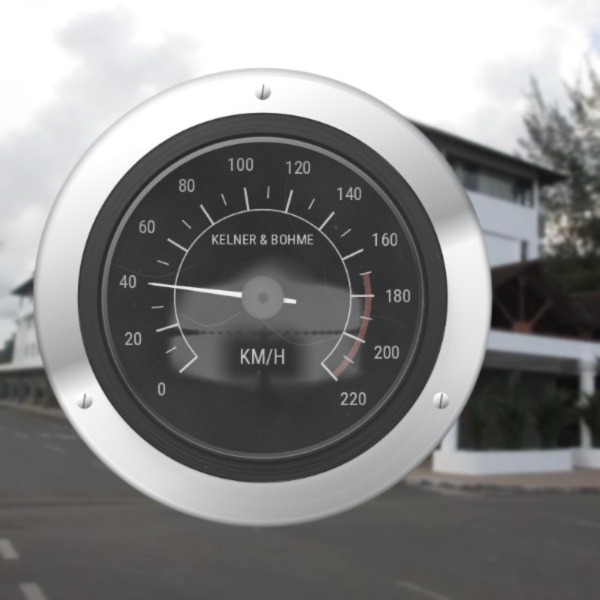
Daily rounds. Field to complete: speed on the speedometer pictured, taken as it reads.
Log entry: 40 km/h
